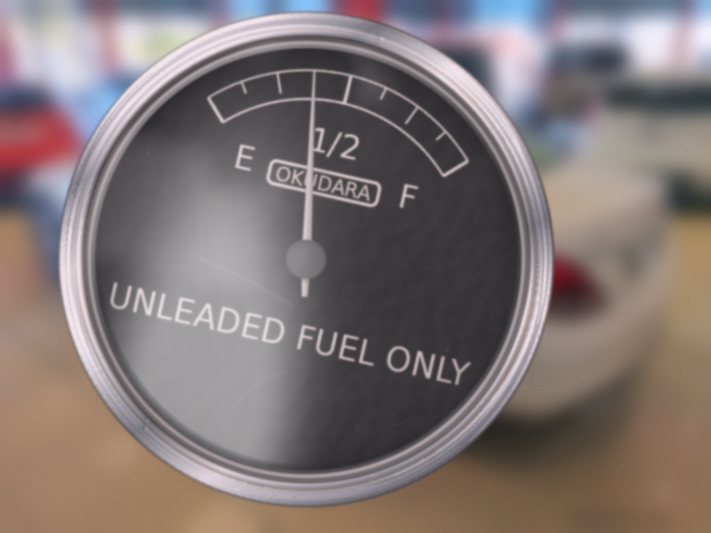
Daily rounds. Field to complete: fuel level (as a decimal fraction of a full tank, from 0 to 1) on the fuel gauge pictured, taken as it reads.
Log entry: 0.375
